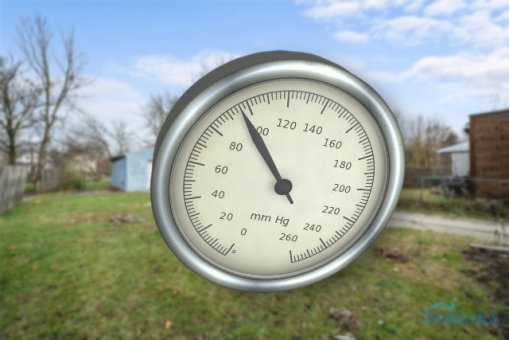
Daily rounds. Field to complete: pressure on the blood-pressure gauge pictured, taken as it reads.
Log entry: 96 mmHg
